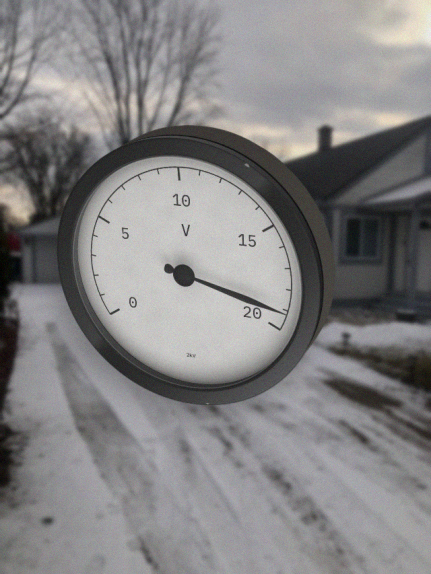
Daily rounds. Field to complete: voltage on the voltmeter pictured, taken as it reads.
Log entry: 19 V
